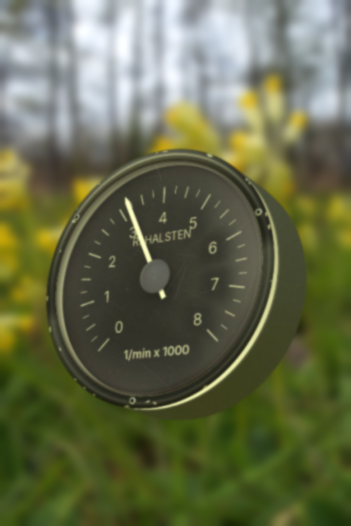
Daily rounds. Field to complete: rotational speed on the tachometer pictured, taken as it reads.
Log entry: 3250 rpm
